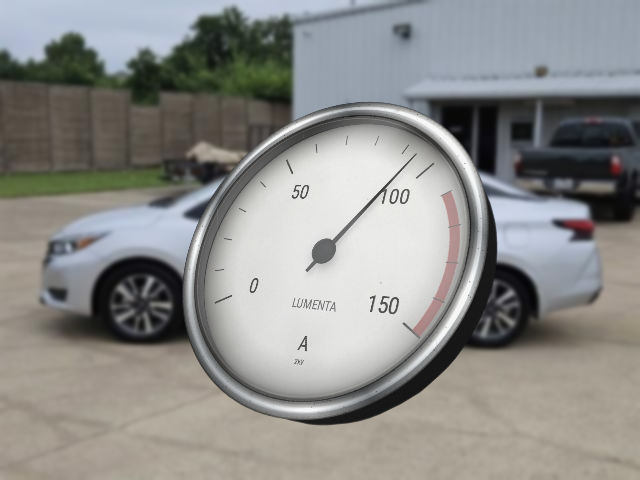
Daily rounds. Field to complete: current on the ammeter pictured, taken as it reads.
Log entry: 95 A
